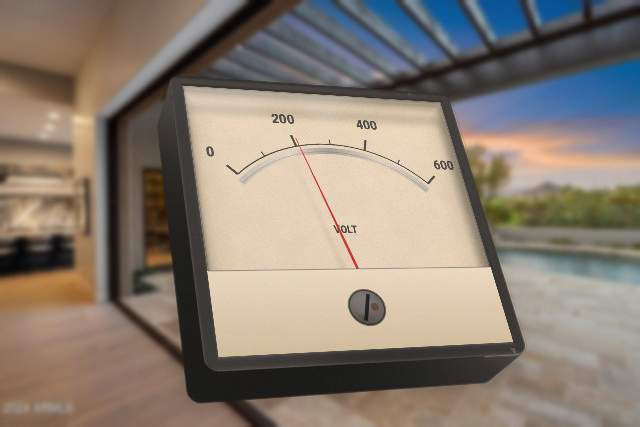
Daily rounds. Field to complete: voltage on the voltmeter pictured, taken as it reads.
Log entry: 200 V
